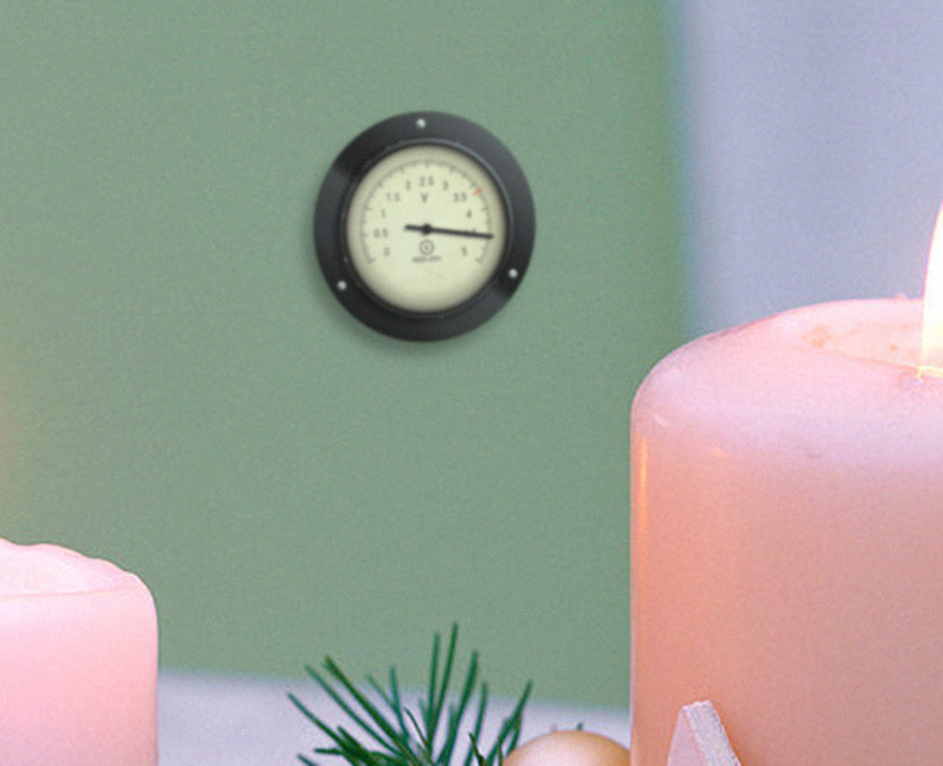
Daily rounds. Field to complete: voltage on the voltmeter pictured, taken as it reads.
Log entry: 4.5 V
